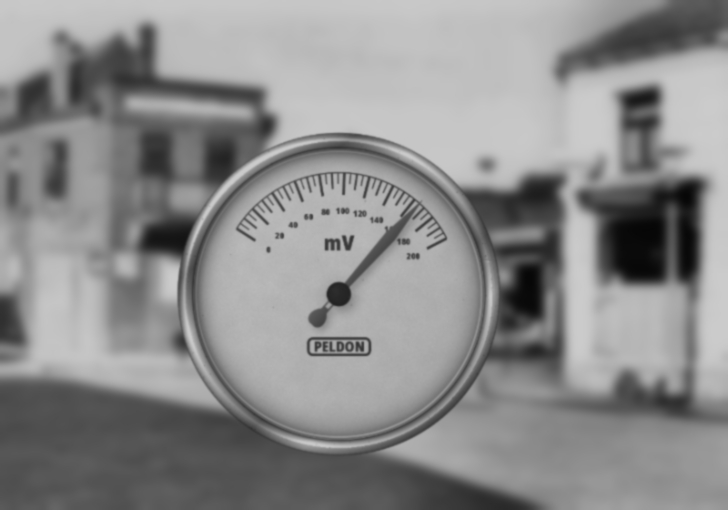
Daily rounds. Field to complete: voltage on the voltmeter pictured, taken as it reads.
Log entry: 165 mV
